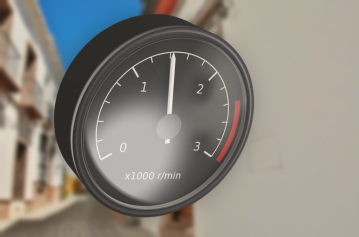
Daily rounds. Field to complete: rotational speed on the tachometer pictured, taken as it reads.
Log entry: 1400 rpm
